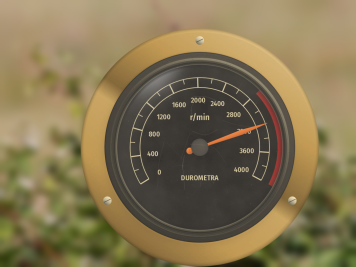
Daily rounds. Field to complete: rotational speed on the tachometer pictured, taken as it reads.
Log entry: 3200 rpm
